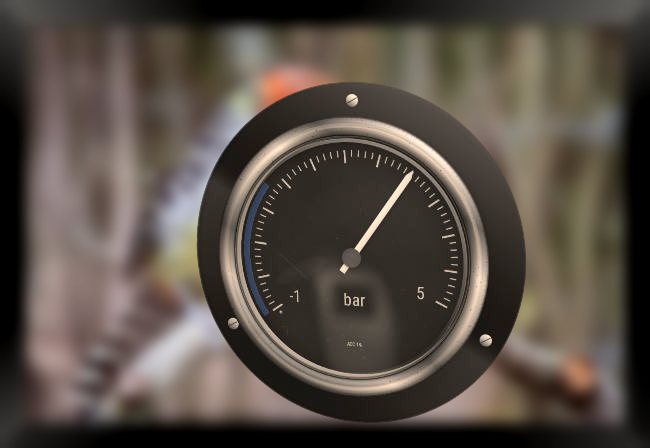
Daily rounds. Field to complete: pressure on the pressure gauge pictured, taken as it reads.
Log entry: 3 bar
